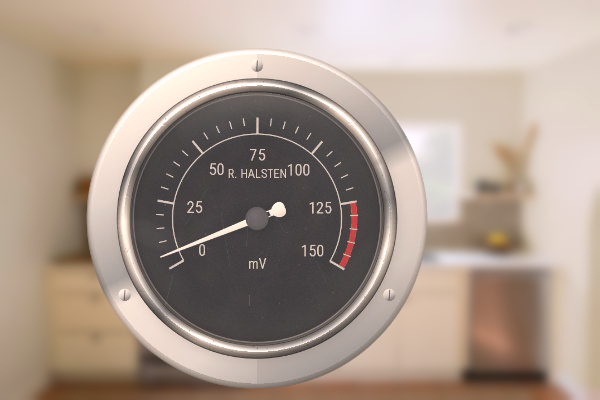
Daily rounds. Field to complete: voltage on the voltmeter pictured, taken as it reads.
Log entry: 5 mV
